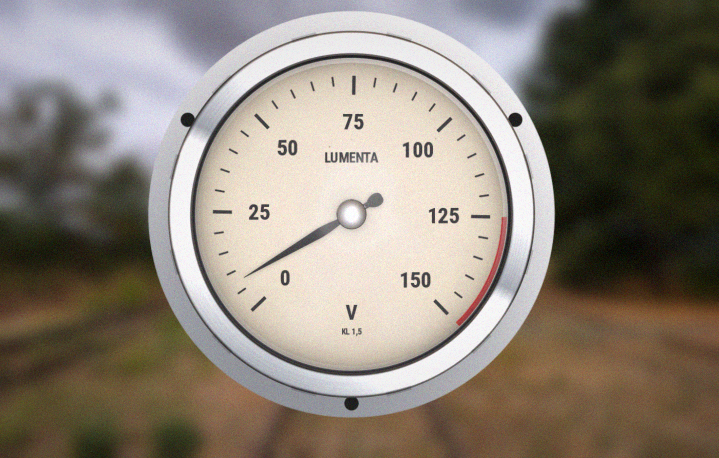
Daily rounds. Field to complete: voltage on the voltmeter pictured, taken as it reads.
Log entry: 7.5 V
